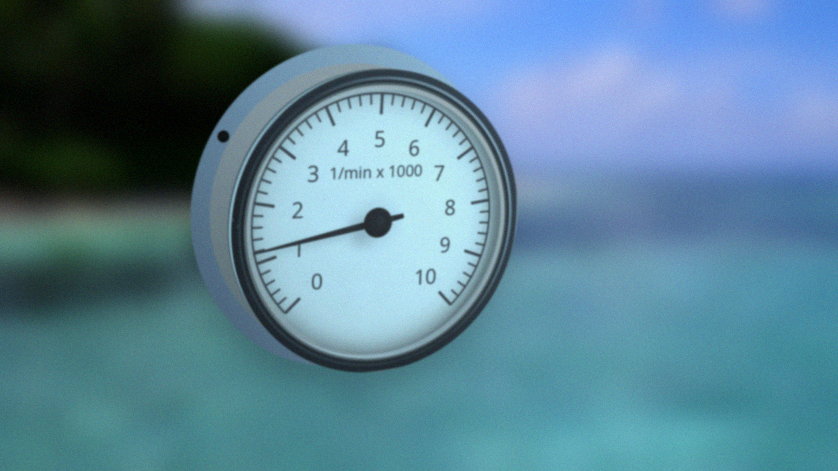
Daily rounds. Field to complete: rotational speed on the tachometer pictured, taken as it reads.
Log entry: 1200 rpm
